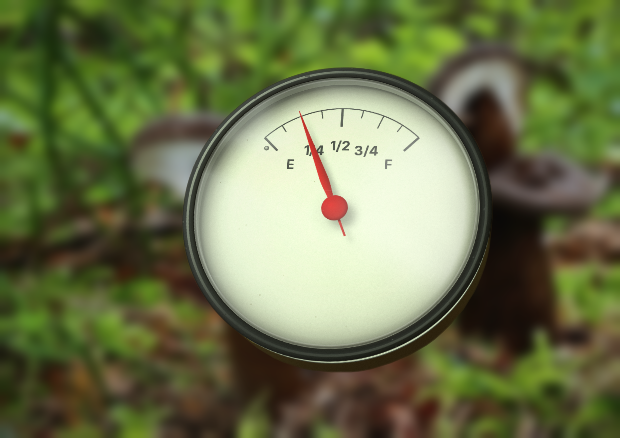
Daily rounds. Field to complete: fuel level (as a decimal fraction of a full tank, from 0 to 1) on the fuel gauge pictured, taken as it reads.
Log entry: 0.25
